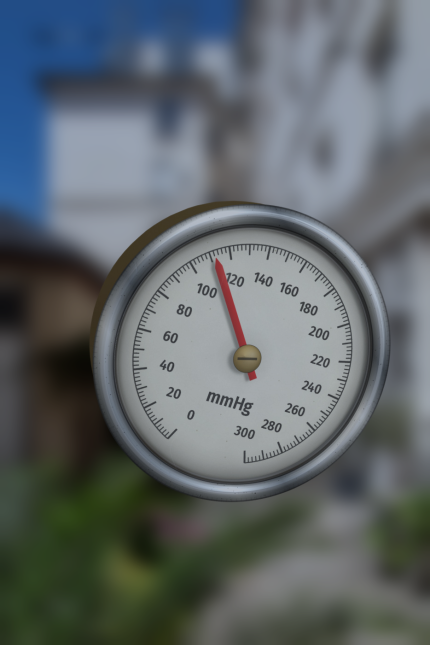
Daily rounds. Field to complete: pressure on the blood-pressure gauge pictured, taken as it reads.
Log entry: 112 mmHg
